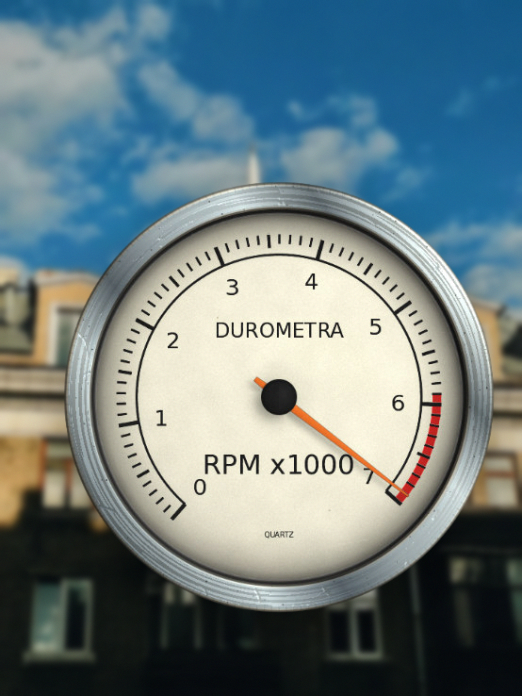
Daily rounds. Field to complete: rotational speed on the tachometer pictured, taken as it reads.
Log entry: 6900 rpm
